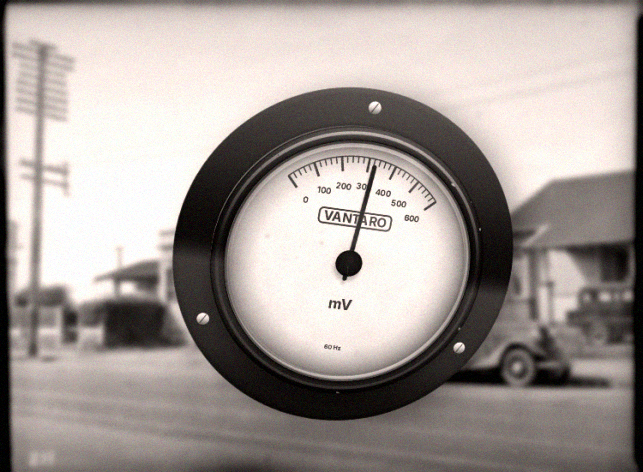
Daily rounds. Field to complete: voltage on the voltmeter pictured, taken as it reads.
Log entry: 320 mV
